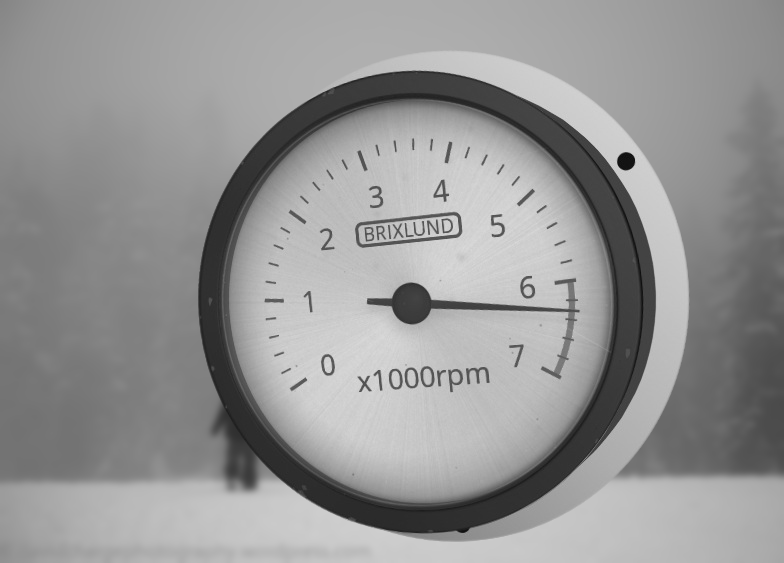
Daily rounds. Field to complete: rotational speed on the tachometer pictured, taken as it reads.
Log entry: 6300 rpm
